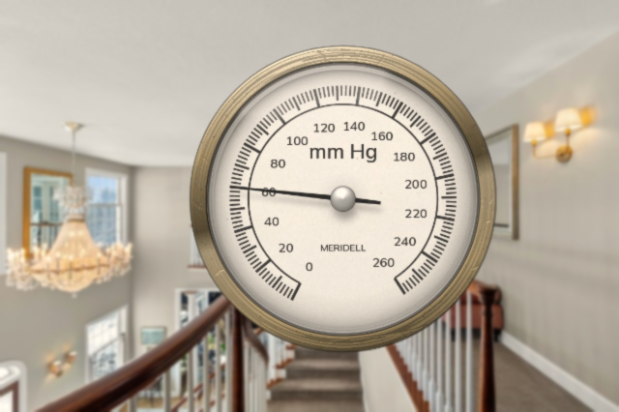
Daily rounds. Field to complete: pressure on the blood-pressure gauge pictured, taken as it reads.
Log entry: 60 mmHg
